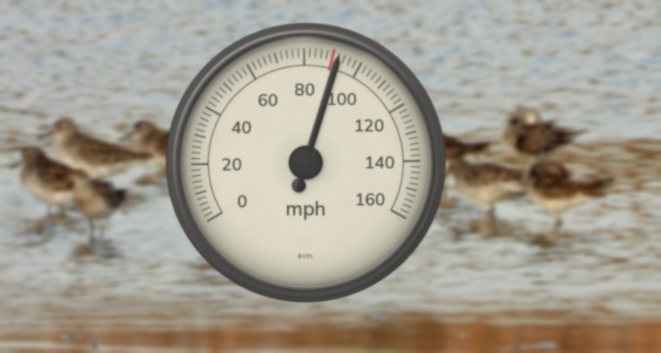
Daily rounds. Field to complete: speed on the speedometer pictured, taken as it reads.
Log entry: 92 mph
